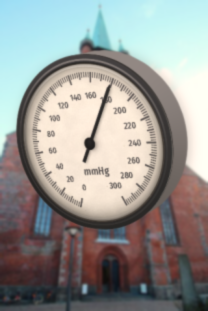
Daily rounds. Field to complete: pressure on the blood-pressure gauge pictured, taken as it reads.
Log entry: 180 mmHg
